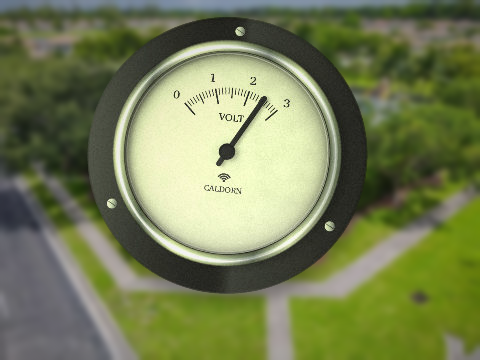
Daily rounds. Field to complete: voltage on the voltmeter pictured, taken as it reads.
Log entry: 2.5 V
